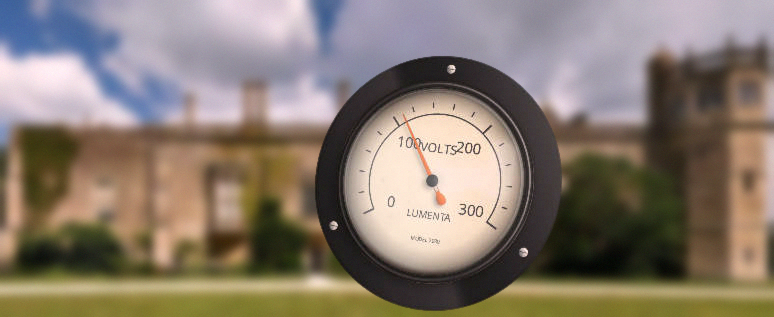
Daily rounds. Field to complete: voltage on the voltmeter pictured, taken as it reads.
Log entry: 110 V
